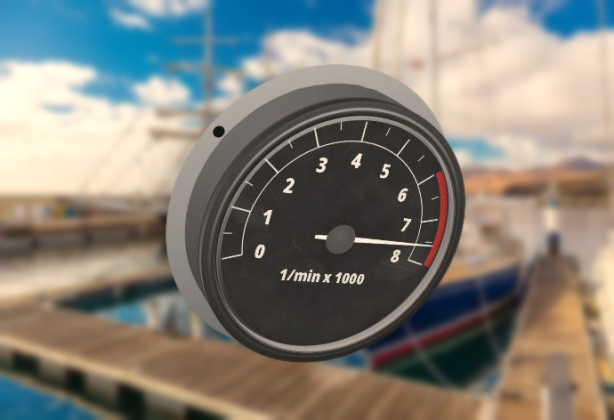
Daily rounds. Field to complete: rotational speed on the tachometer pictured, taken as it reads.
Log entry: 7500 rpm
